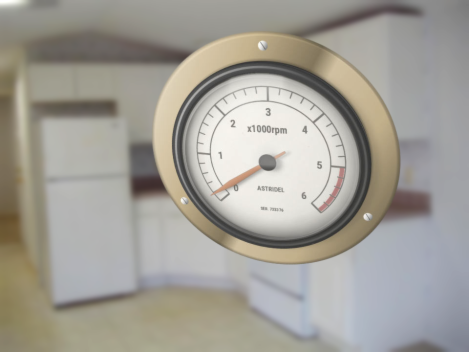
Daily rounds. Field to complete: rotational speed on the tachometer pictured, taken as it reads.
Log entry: 200 rpm
